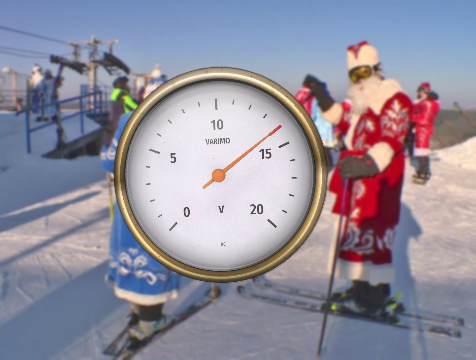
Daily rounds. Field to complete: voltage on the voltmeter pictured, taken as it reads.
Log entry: 14 V
